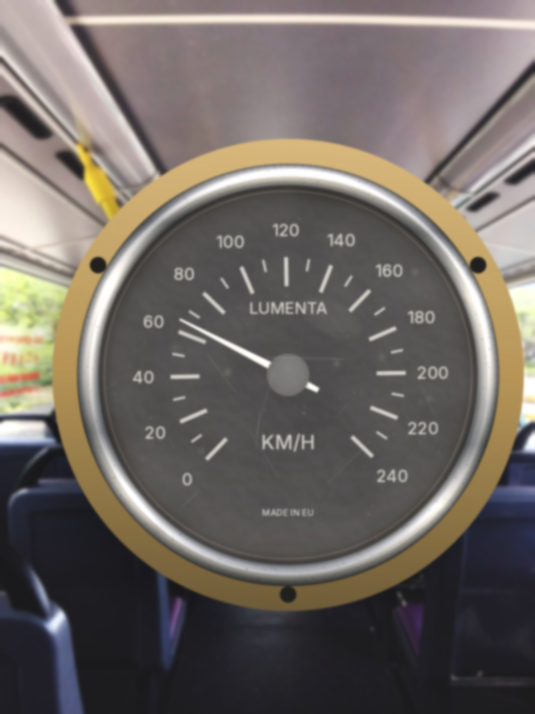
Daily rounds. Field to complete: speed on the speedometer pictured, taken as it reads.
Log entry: 65 km/h
